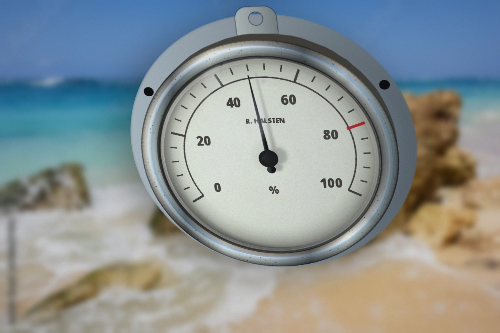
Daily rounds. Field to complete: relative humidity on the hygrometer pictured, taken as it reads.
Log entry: 48 %
